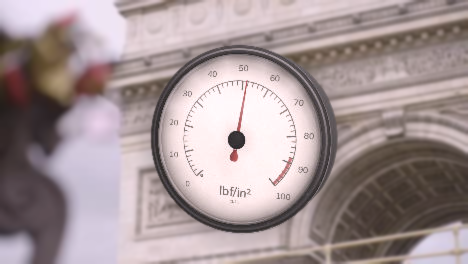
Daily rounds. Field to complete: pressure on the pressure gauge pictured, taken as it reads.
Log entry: 52 psi
